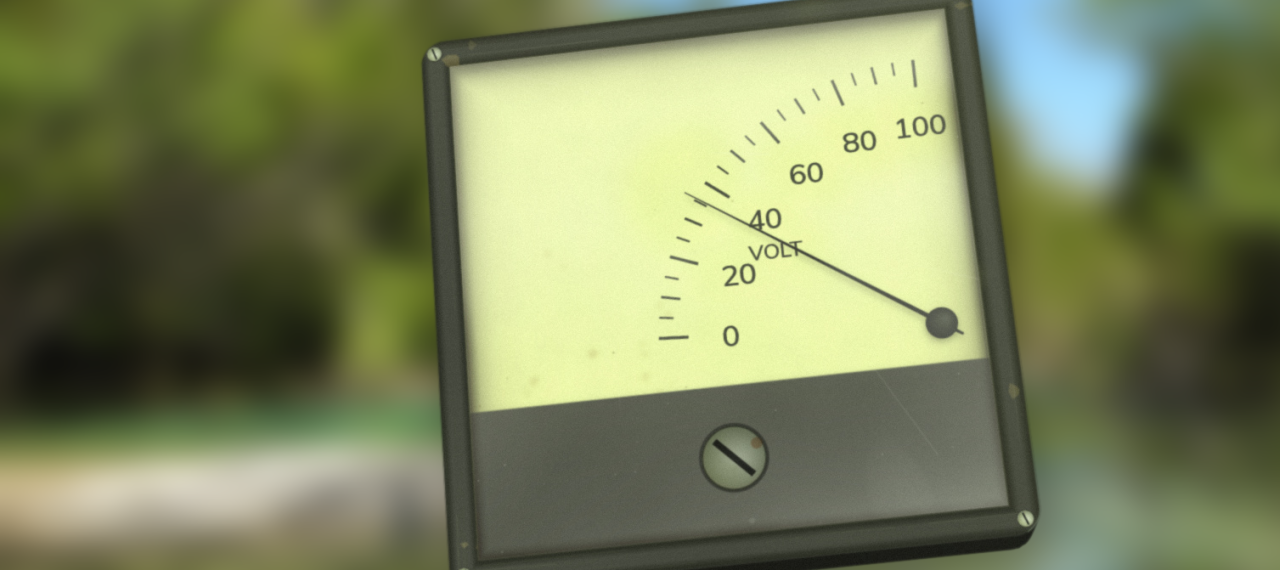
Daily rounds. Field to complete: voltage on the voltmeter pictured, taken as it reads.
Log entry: 35 V
